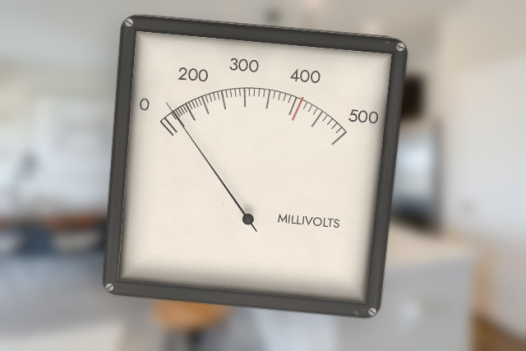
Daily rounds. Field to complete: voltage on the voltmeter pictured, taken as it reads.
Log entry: 100 mV
